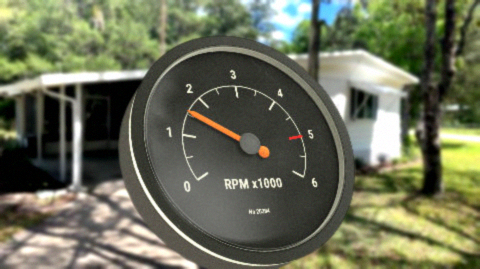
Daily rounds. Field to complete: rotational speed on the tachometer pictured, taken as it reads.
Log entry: 1500 rpm
